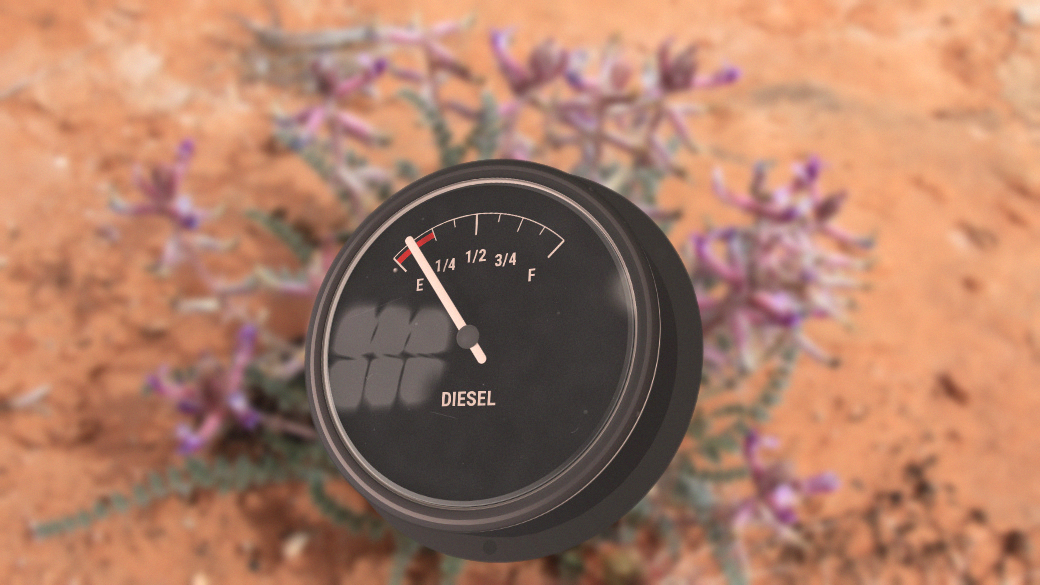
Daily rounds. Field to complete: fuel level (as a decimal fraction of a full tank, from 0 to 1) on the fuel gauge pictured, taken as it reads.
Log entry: 0.125
